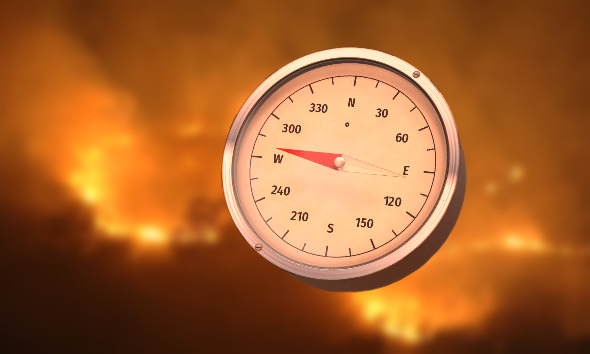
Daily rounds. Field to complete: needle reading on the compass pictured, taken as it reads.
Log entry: 277.5 °
